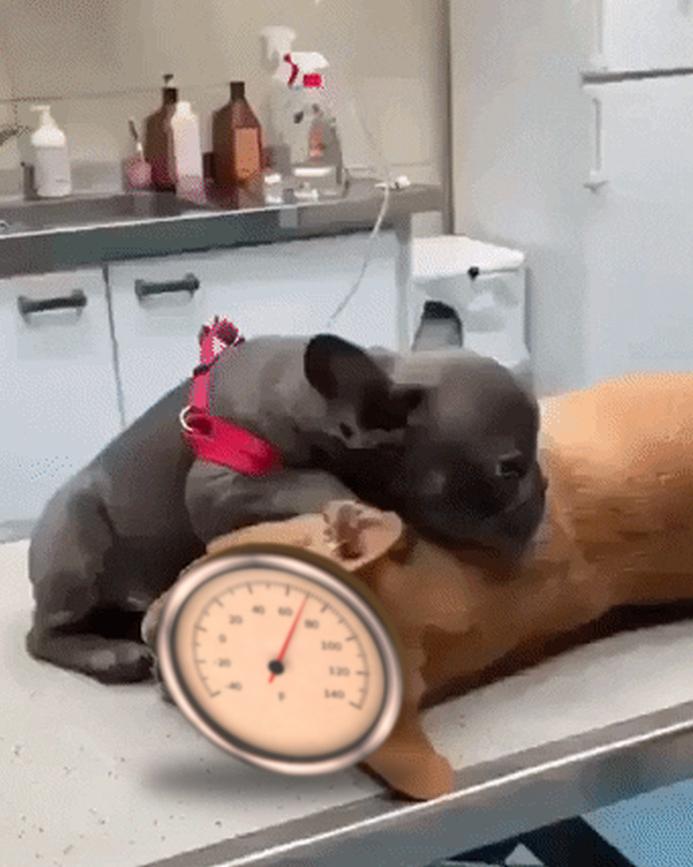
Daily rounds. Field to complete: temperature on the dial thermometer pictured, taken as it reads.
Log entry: 70 °F
